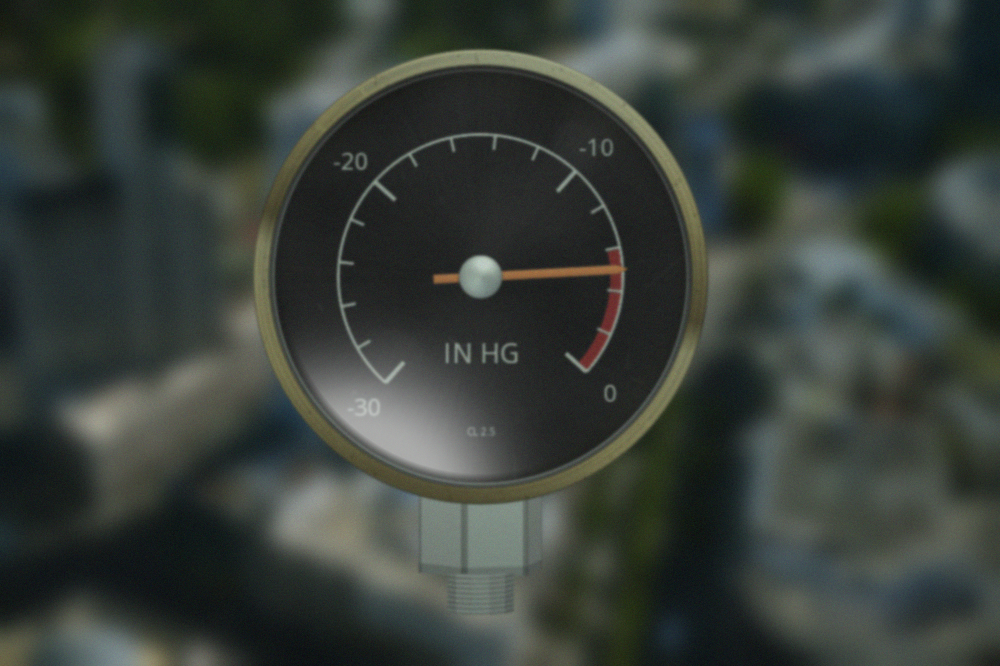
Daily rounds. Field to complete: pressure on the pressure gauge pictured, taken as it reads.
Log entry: -5 inHg
